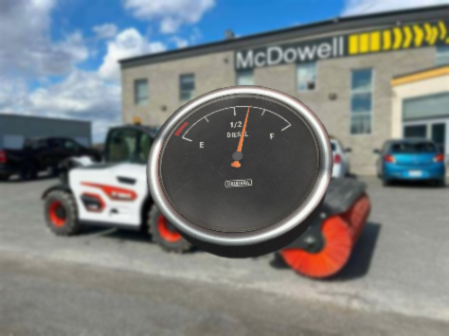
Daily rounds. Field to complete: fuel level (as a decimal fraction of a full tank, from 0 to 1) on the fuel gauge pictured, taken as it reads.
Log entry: 0.625
